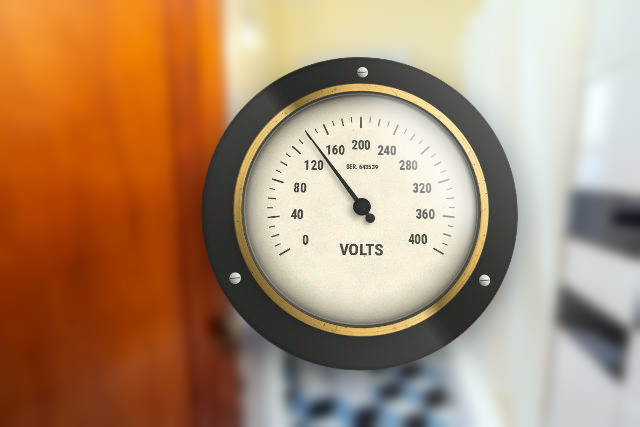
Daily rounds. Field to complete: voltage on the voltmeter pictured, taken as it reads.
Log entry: 140 V
